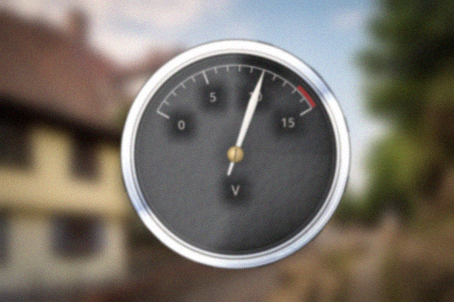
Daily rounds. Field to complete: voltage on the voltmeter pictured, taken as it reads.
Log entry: 10 V
